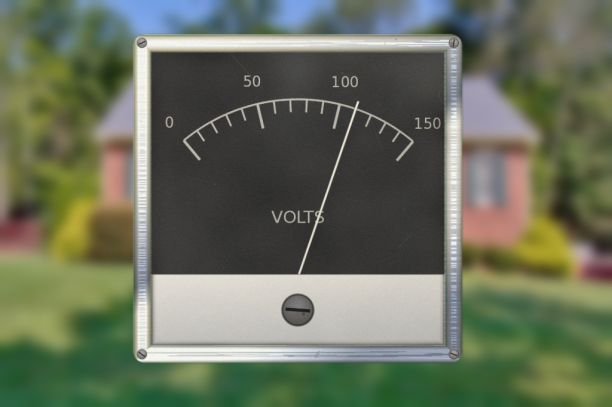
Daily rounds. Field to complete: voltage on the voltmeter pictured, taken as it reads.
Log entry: 110 V
